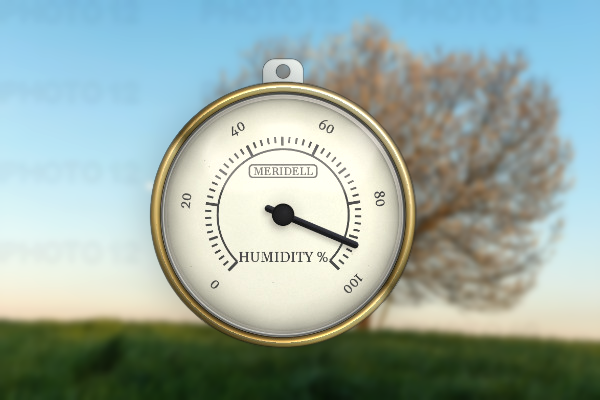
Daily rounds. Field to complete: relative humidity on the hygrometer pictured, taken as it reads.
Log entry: 92 %
